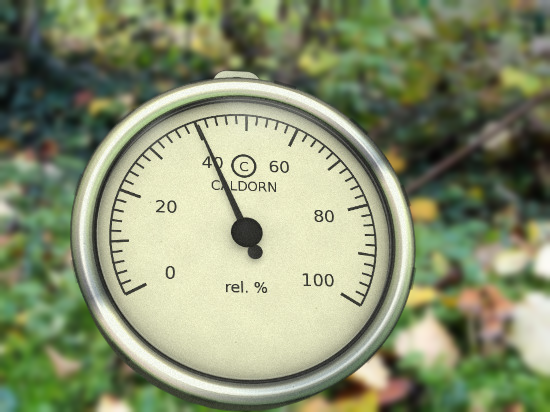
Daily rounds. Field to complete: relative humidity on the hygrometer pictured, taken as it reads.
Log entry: 40 %
